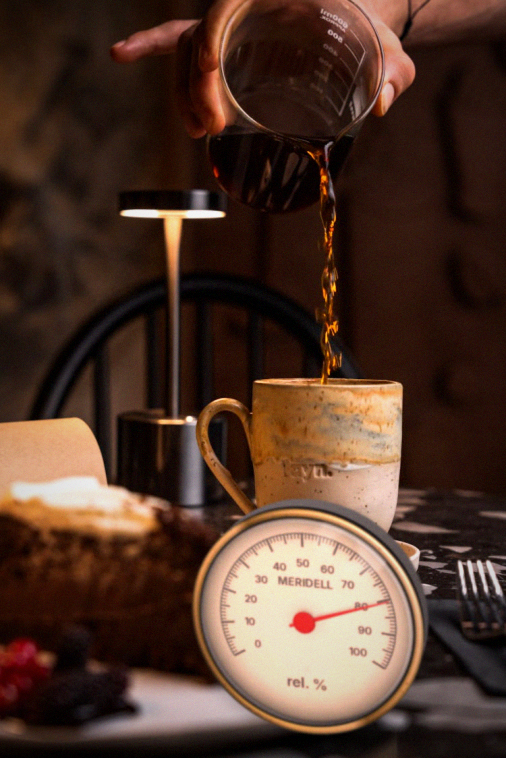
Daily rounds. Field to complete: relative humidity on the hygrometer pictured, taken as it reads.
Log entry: 80 %
